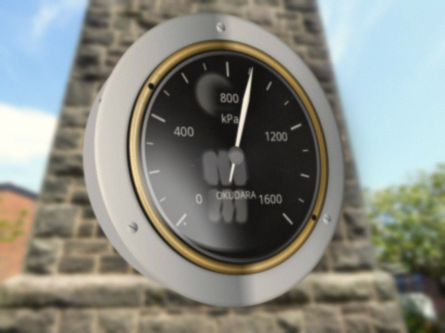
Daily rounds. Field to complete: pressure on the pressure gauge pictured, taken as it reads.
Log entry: 900 kPa
